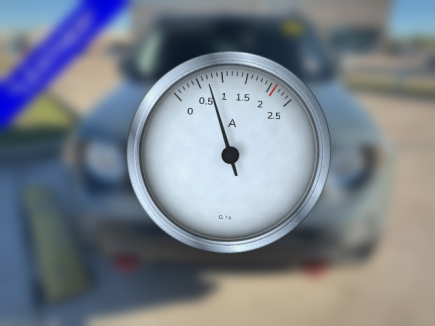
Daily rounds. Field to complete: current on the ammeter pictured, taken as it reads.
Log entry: 0.7 A
